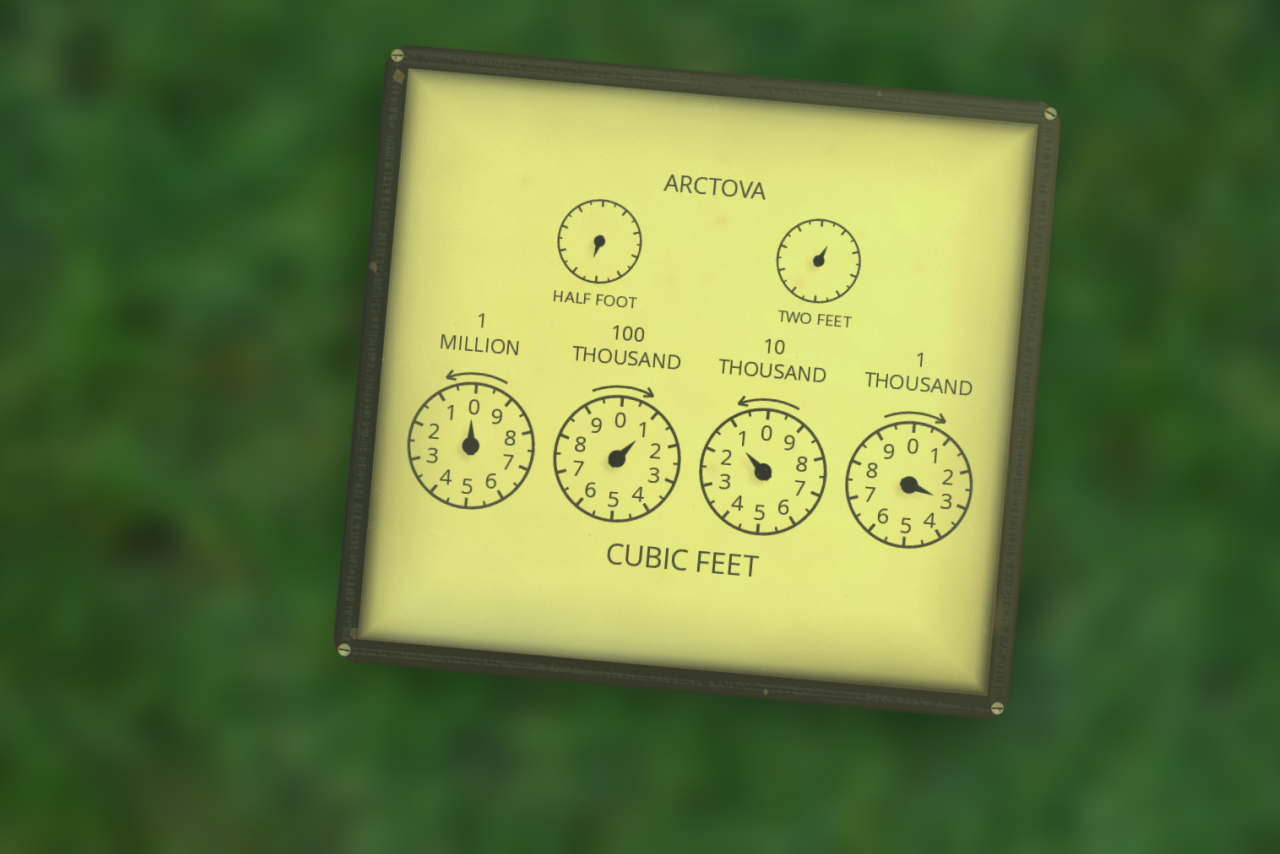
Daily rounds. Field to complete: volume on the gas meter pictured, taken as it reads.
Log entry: 11300 ft³
